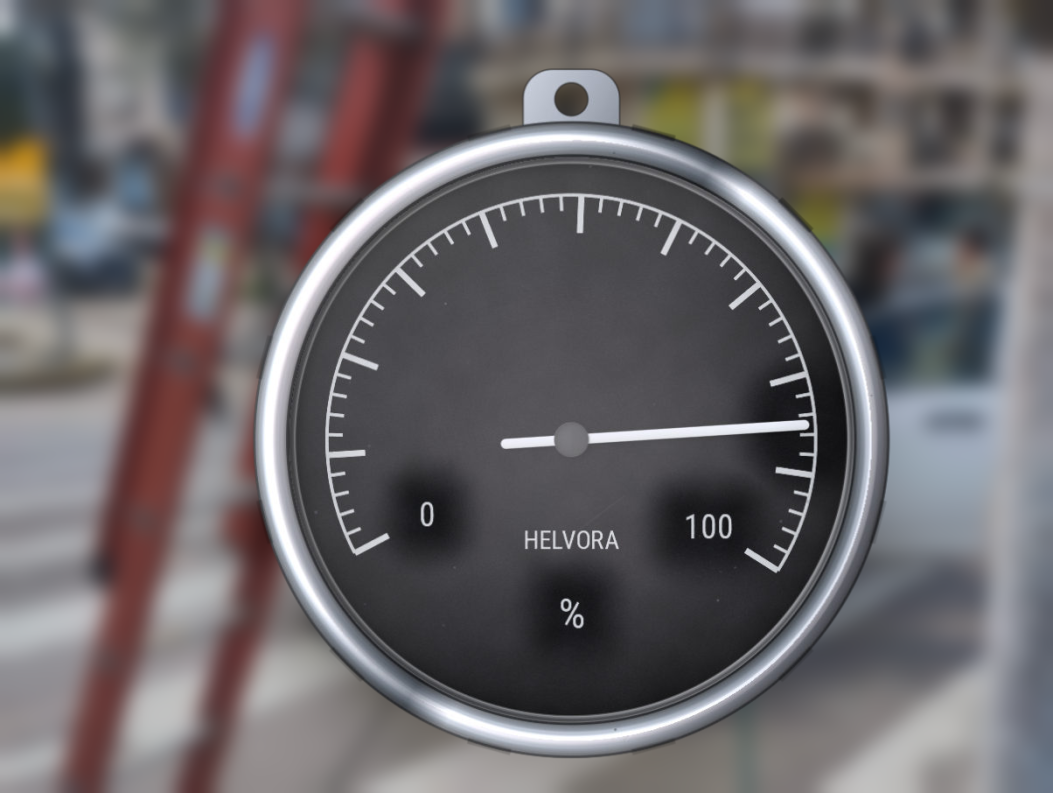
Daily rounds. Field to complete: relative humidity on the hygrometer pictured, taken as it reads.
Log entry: 85 %
